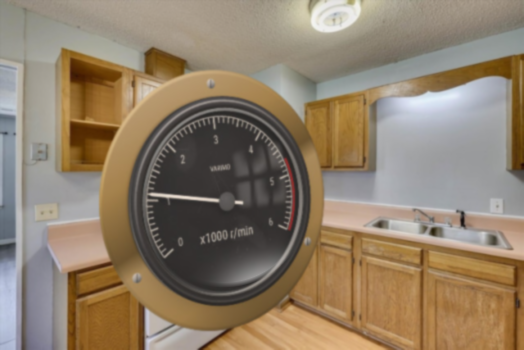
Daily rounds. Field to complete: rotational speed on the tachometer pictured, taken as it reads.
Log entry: 1100 rpm
